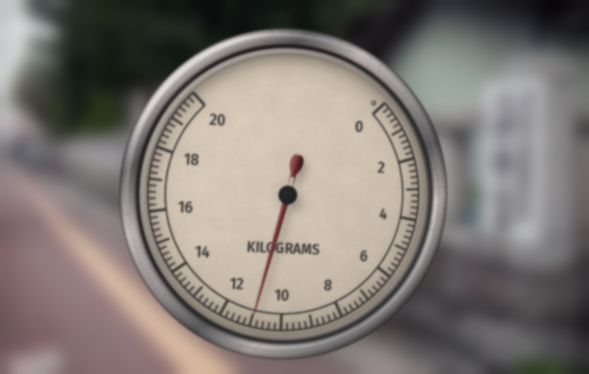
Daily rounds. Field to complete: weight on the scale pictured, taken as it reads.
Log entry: 11 kg
